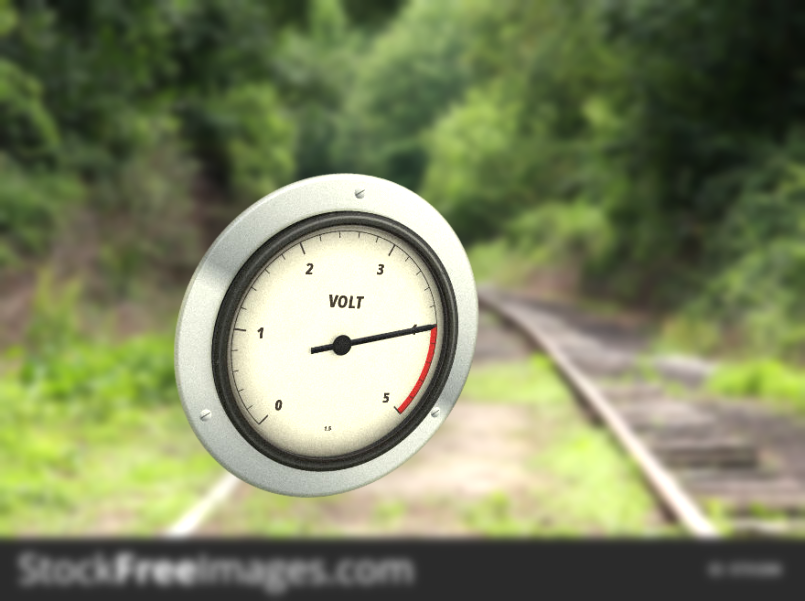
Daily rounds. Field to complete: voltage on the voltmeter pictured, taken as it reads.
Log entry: 4 V
